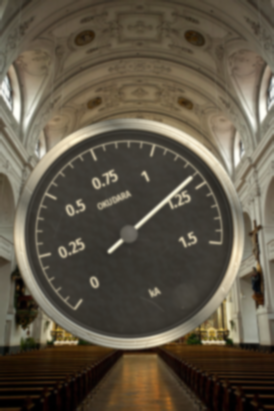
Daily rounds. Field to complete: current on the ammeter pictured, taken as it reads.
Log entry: 1.2 kA
